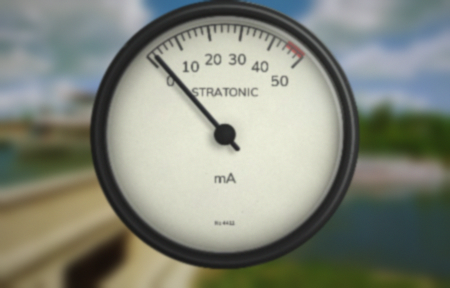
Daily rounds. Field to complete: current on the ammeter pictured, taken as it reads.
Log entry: 2 mA
